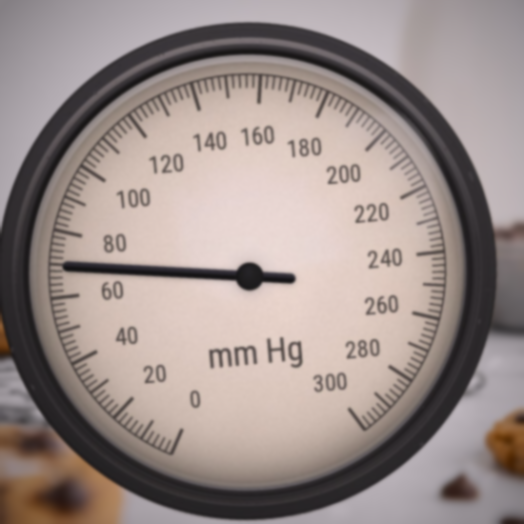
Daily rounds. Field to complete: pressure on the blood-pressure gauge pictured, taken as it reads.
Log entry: 70 mmHg
